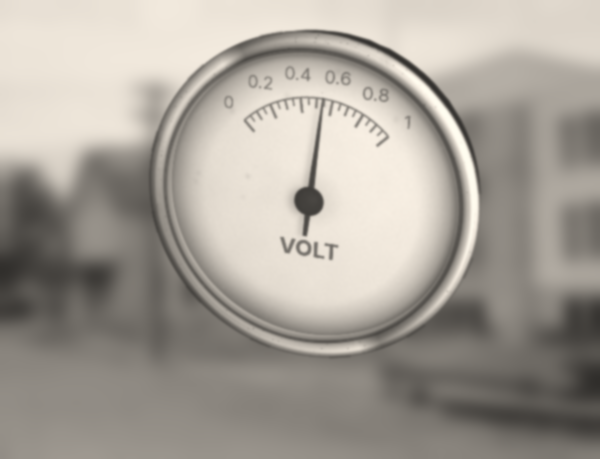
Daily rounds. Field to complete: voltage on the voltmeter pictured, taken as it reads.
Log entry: 0.55 V
